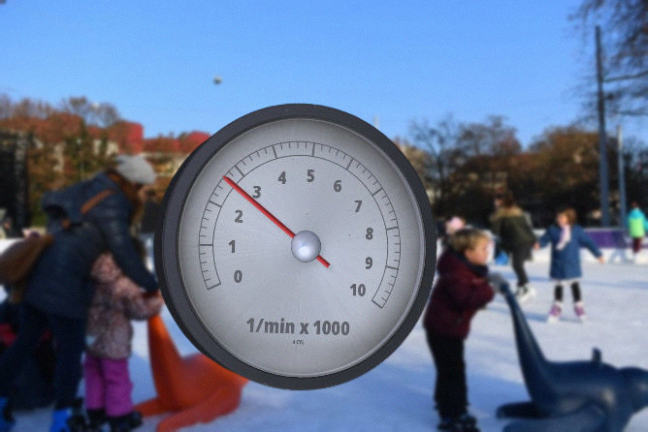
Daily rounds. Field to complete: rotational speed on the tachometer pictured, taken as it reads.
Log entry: 2600 rpm
